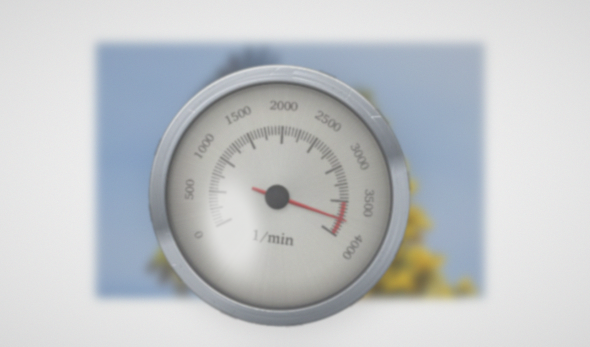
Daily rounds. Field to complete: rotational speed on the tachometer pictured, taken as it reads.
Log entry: 3750 rpm
